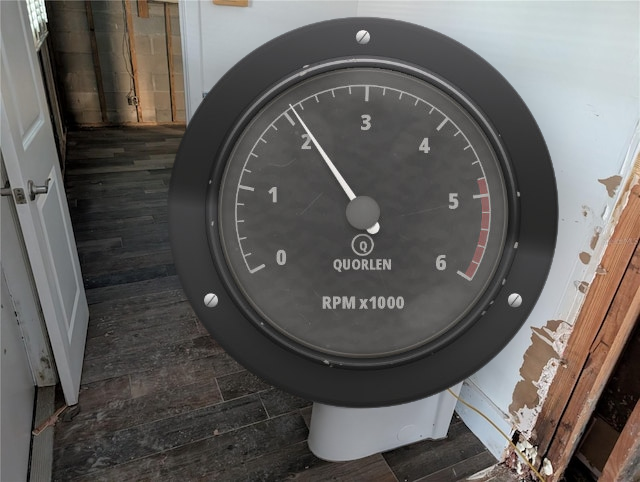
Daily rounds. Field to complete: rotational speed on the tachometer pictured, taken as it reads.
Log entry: 2100 rpm
